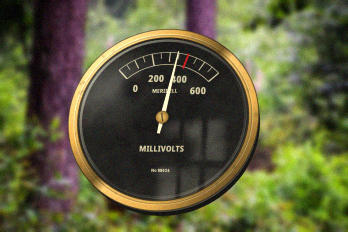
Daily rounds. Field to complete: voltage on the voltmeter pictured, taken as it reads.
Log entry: 350 mV
